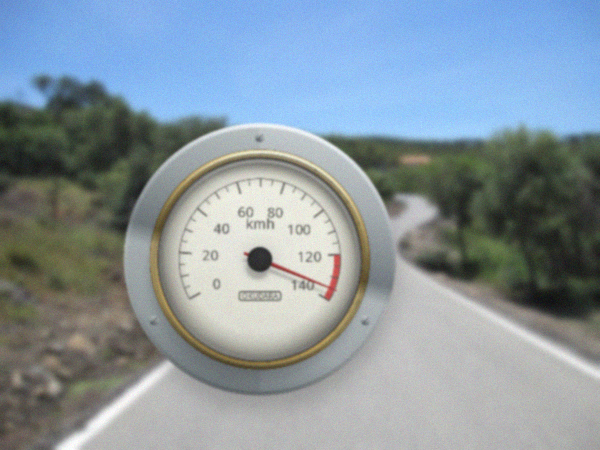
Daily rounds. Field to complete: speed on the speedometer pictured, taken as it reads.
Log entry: 135 km/h
